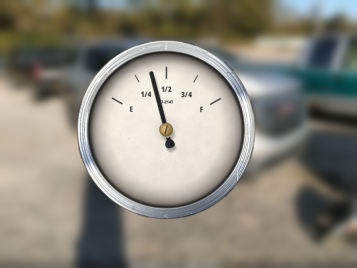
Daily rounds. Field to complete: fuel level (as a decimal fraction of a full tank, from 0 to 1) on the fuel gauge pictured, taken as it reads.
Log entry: 0.375
